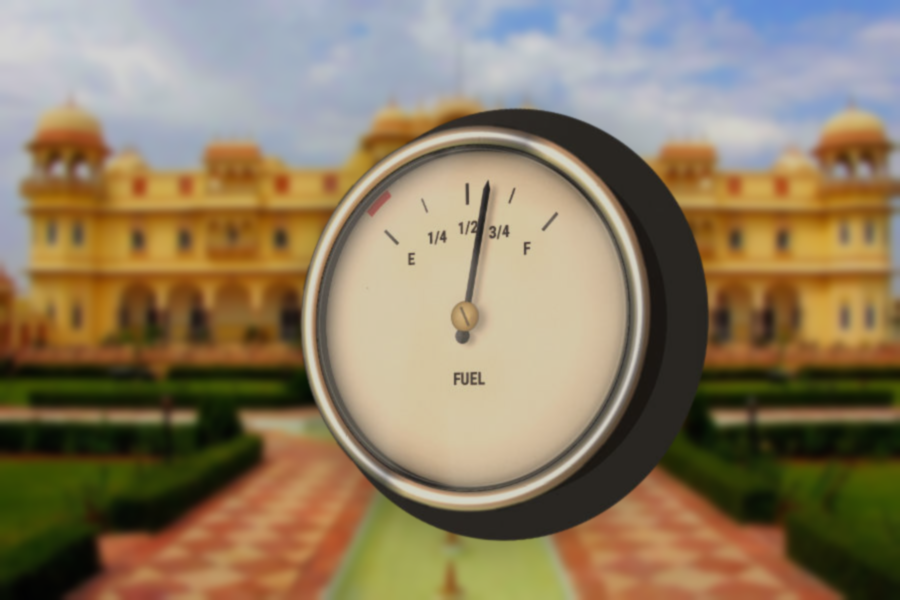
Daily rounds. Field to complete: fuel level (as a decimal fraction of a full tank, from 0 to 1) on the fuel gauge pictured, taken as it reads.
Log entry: 0.625
